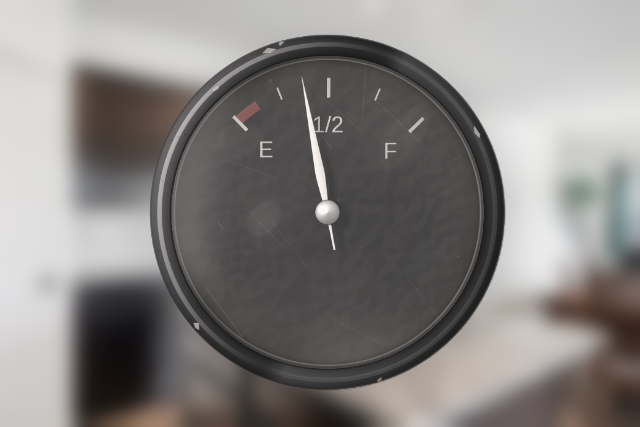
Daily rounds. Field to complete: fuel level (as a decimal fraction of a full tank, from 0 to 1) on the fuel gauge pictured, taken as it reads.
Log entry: 0.375
